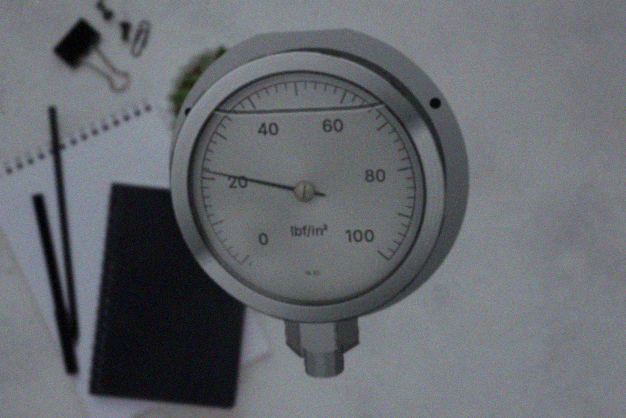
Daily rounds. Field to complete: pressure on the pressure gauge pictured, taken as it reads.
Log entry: 22 psi
